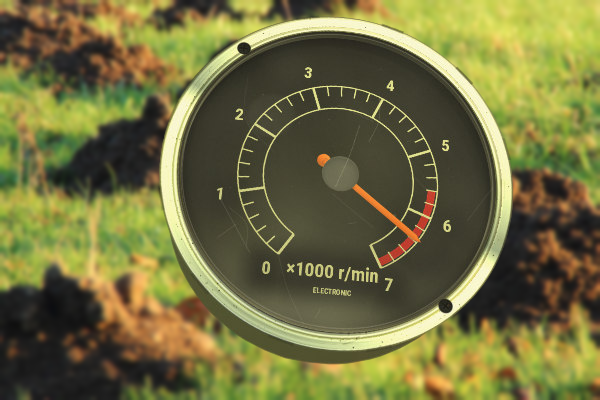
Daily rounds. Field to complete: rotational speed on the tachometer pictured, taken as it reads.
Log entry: 6400 rpm
